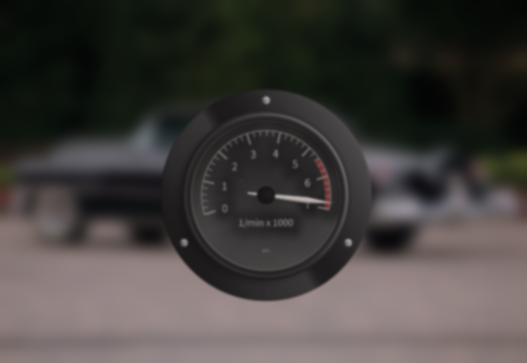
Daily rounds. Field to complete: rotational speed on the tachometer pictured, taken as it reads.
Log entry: 6800 rpm
